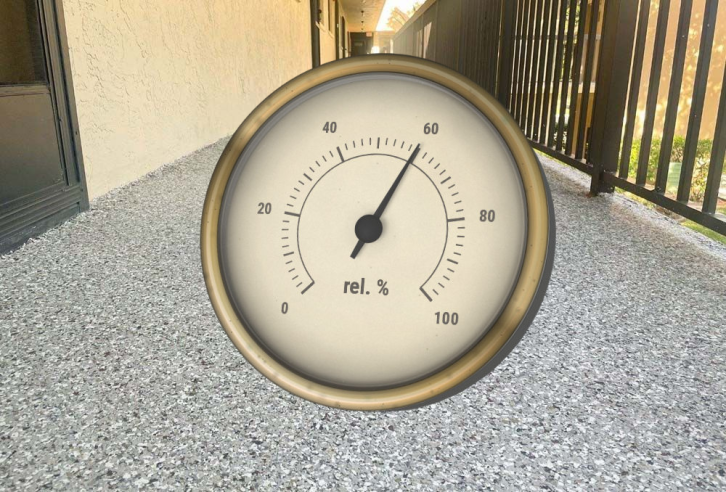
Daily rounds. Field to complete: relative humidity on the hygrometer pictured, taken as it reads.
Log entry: 60 %
